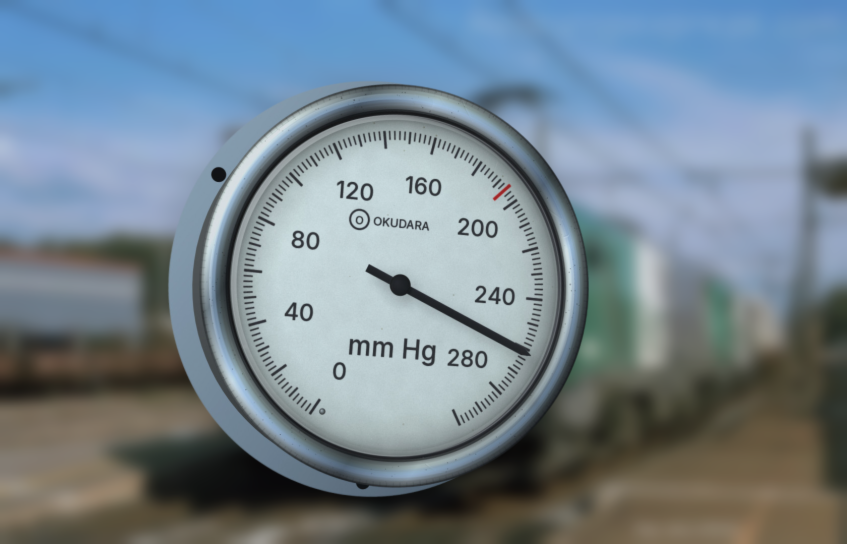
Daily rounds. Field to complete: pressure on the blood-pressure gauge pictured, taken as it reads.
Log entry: 262 mmHg
